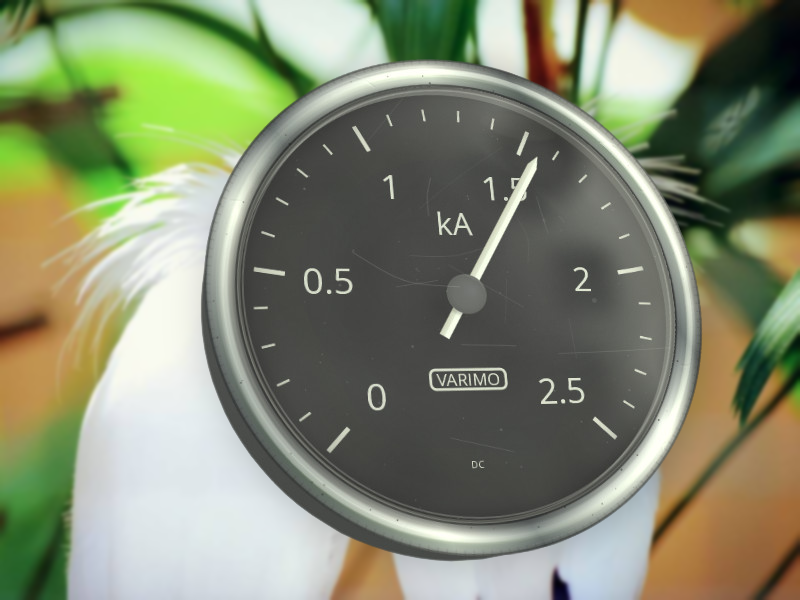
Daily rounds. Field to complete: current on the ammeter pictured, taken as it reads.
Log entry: 1.55 kA
